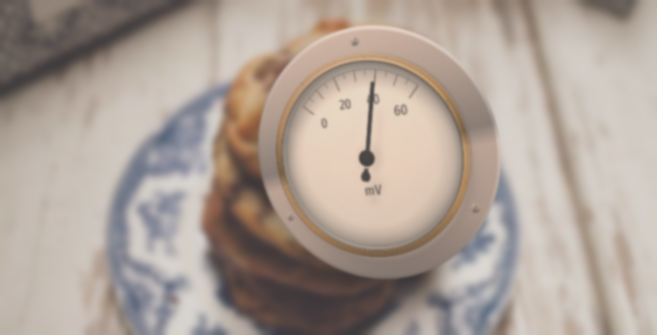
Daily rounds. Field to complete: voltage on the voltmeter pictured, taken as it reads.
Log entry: 40 mV
